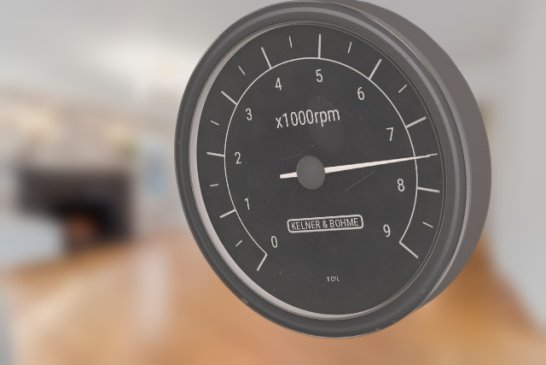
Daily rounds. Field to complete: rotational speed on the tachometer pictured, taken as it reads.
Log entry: 7500 rpm
